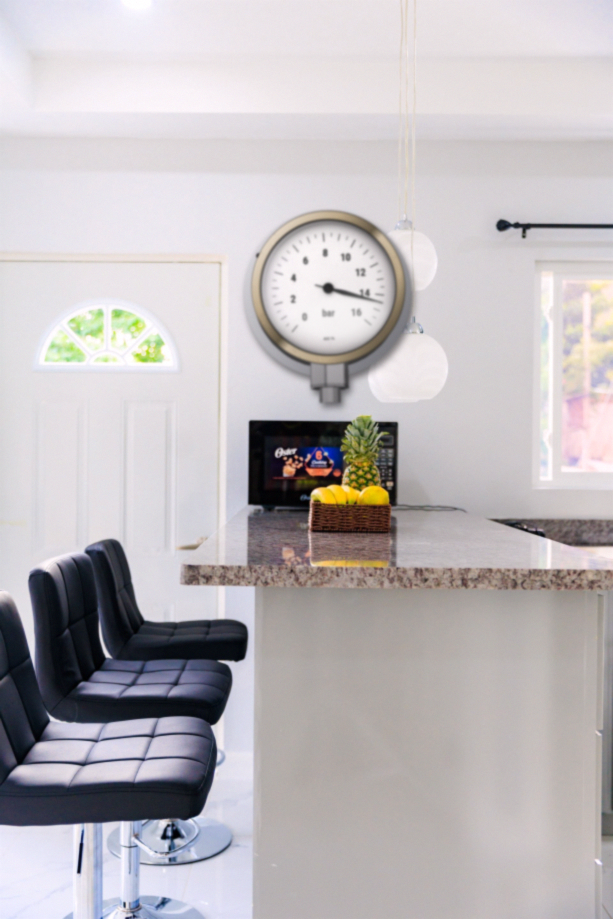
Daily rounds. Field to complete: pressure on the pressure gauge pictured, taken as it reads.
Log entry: 14.5 bar
